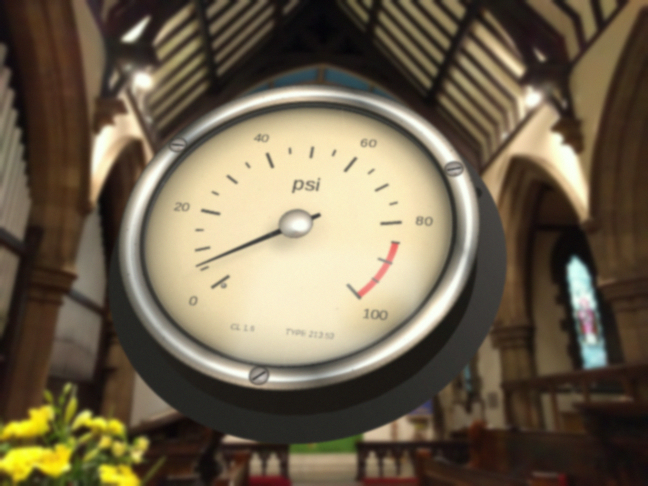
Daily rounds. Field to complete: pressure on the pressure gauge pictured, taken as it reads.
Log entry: 5 psi
